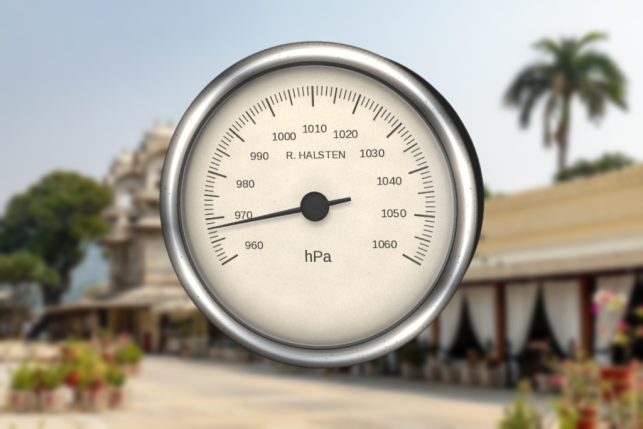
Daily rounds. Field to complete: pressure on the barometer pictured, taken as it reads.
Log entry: 968 hPa
